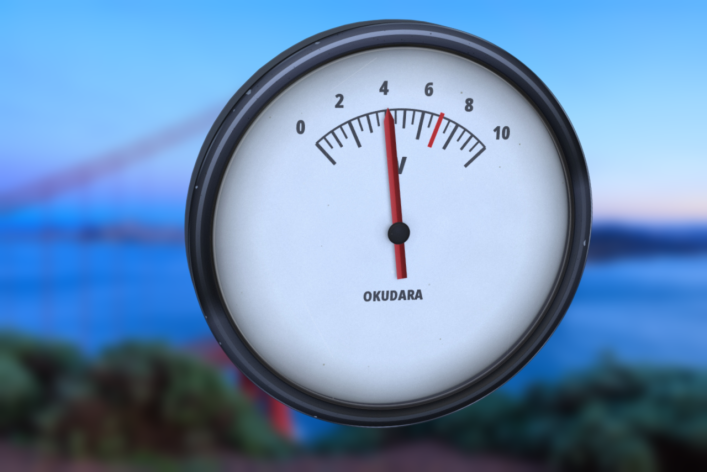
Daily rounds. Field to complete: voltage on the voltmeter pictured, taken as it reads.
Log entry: 4 V
